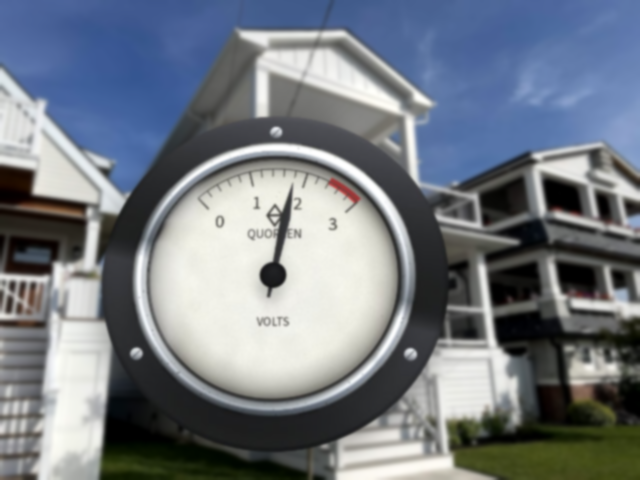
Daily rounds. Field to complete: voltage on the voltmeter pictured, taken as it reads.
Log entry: 1.8 V
